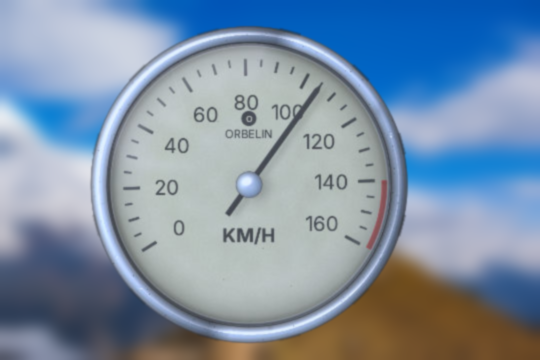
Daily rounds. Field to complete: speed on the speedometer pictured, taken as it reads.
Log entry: 105 km/h
